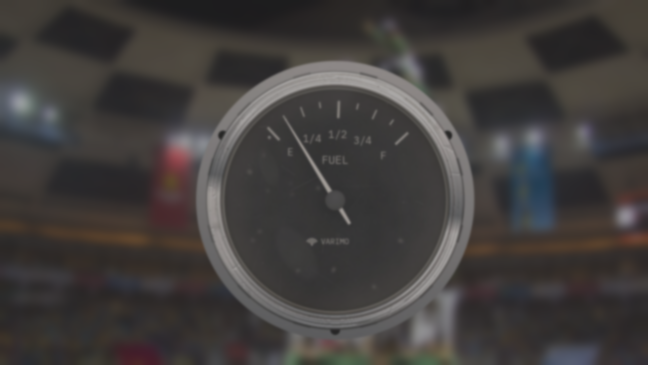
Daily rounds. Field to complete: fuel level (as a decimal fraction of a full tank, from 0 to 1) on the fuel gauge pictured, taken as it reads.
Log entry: 0.125
